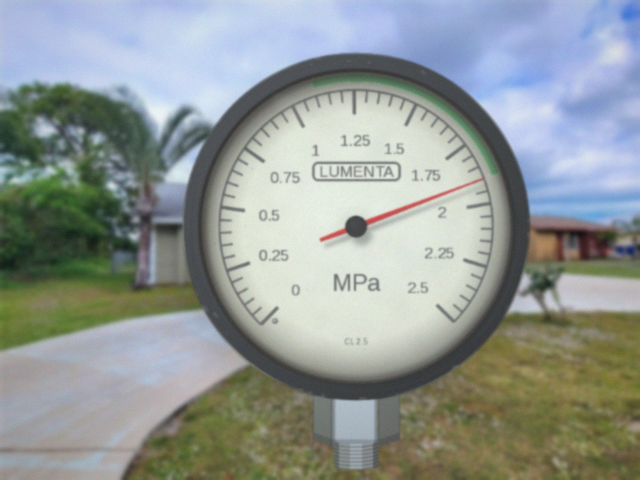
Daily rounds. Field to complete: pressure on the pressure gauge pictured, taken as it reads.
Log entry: 1.9 MPa
